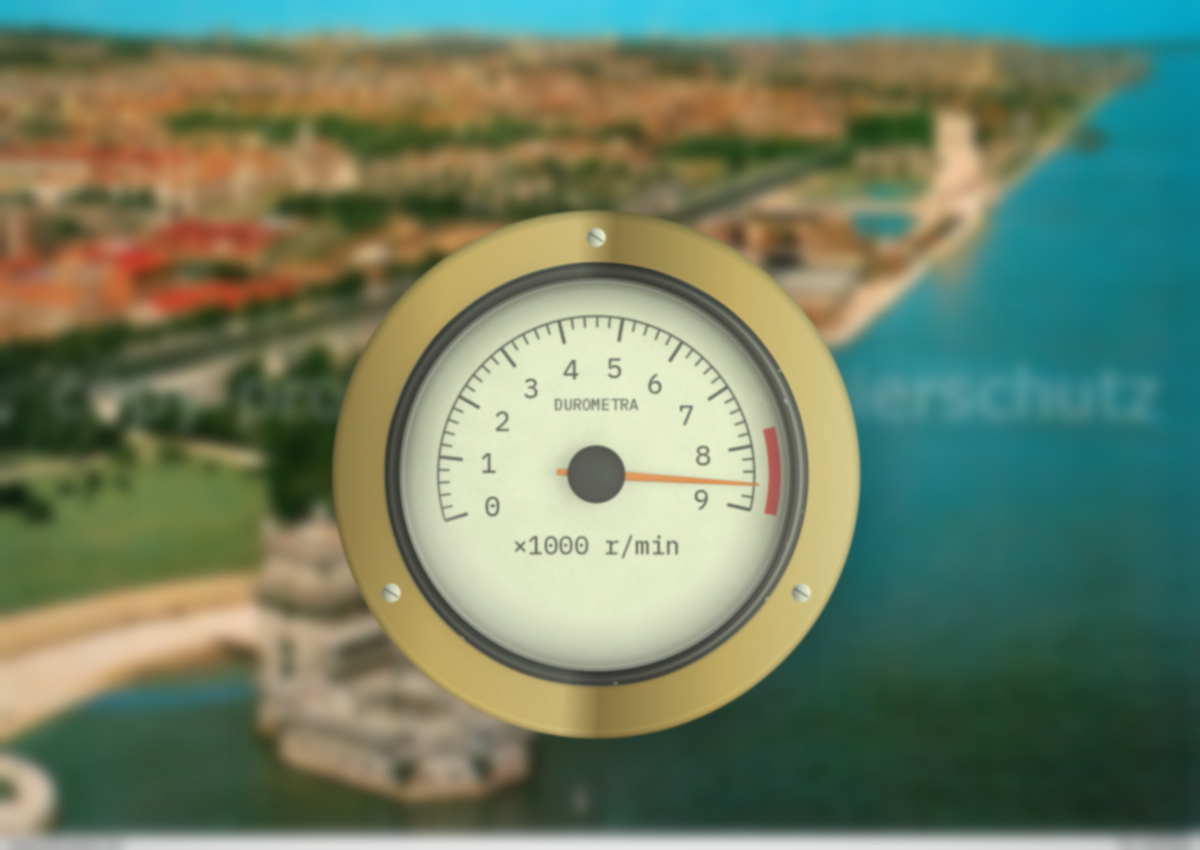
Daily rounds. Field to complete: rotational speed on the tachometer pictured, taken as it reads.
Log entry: 8600 rpm
